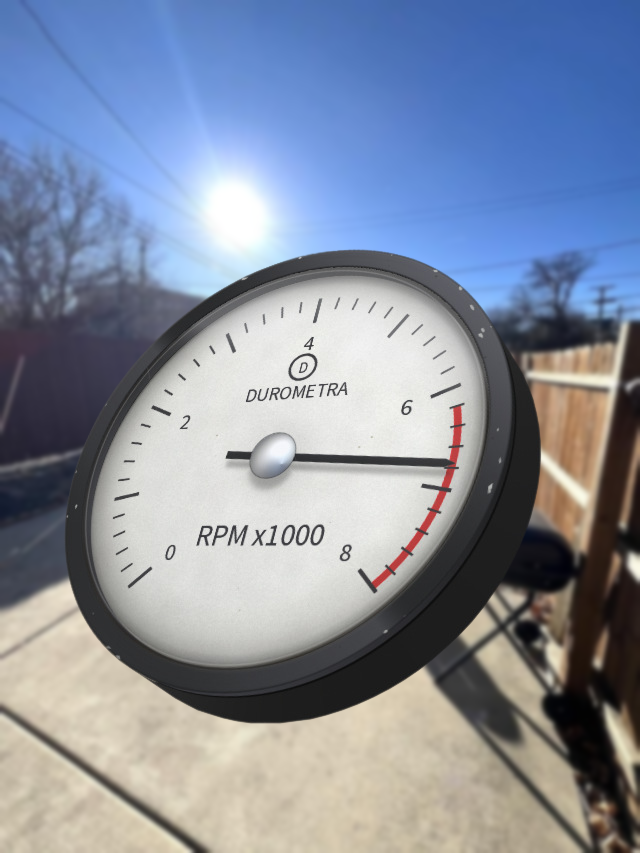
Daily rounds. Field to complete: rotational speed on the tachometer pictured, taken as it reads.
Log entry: 6800 rpm
